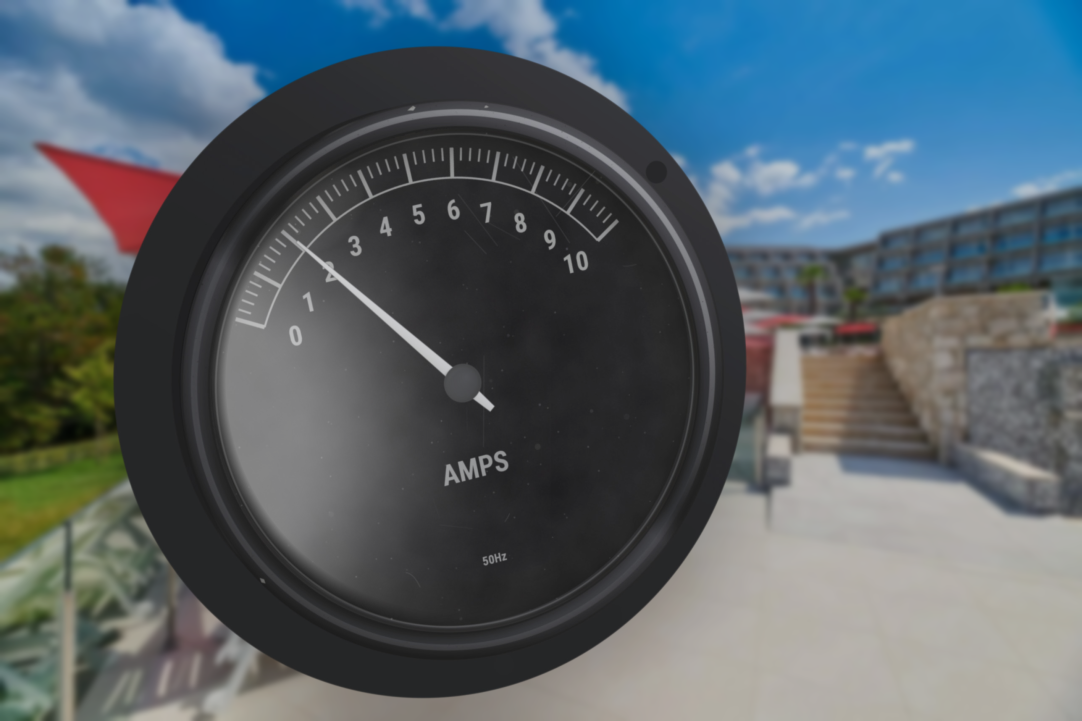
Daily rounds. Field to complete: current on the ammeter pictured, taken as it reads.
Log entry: 2 A
